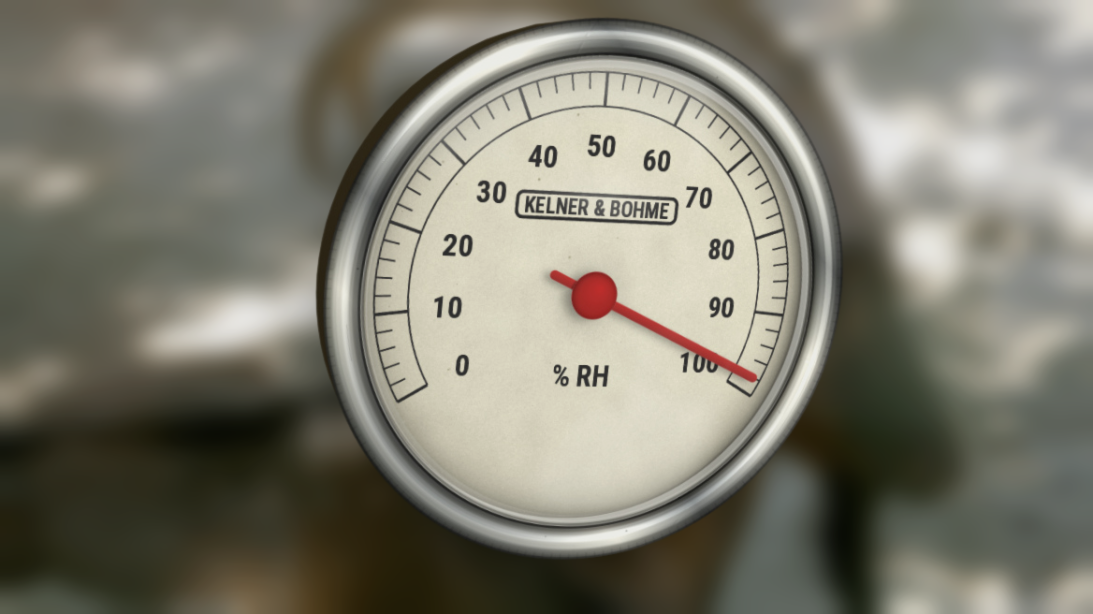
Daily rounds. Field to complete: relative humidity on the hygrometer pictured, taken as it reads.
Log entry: 98 %
